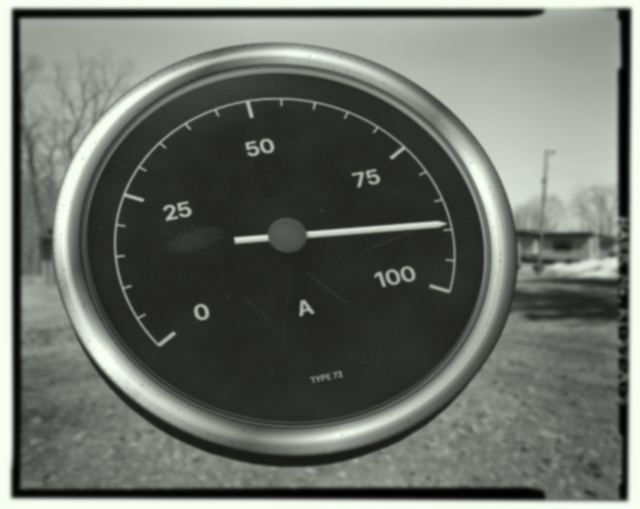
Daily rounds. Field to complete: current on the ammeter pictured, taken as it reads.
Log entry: 90 A
